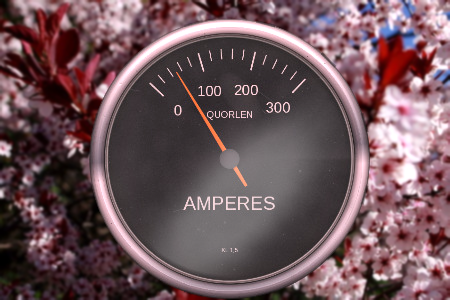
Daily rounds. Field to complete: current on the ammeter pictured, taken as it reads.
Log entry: 50 A
